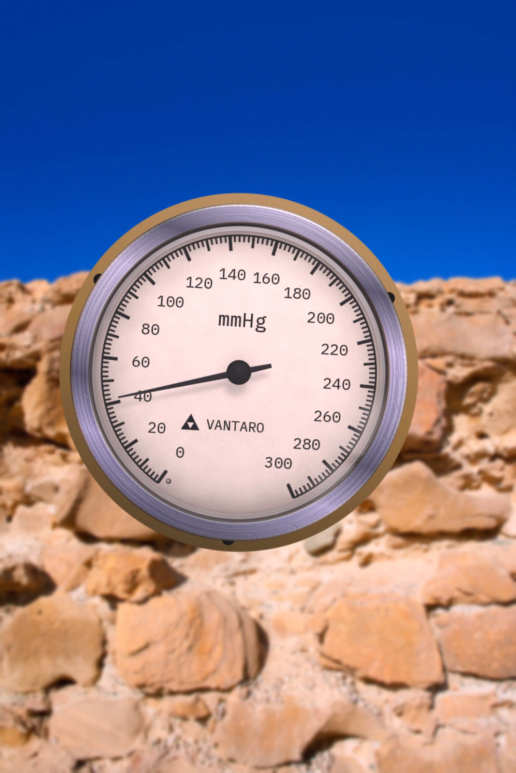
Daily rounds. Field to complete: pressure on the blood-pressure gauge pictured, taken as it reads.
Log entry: 42 mmHg
